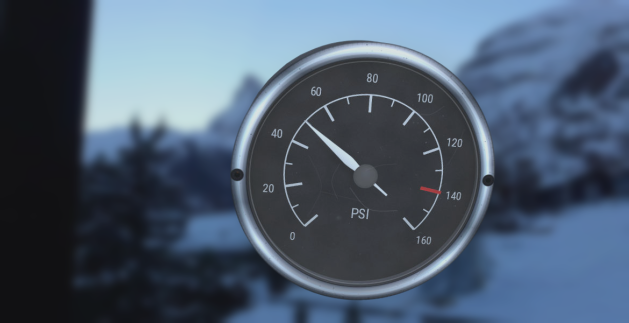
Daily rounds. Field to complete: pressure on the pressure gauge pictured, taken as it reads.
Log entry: 50 psi
